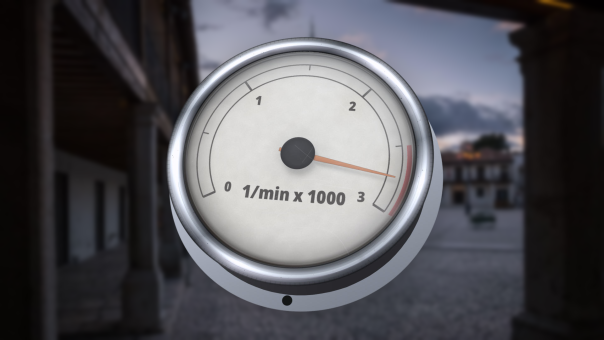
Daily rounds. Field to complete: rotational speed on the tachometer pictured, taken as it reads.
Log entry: 2750 rpm
